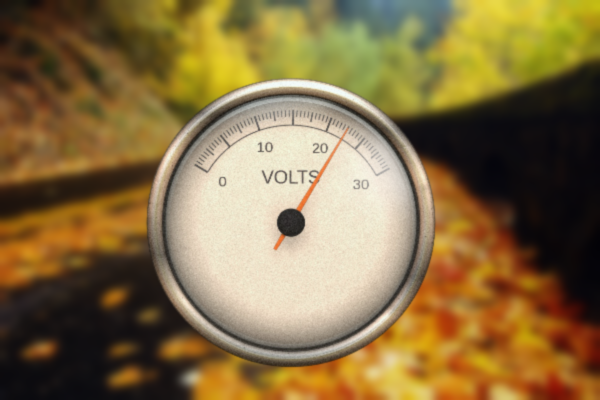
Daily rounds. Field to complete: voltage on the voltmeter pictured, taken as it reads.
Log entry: 22.5 V
